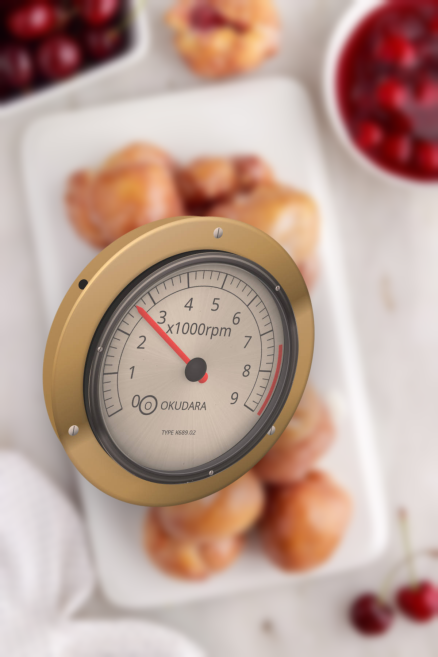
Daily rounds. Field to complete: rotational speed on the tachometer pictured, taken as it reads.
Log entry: 2600 rpm
